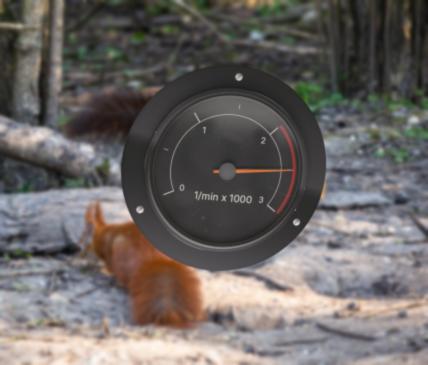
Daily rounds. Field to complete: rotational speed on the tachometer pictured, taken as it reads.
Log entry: 2500 rpm
